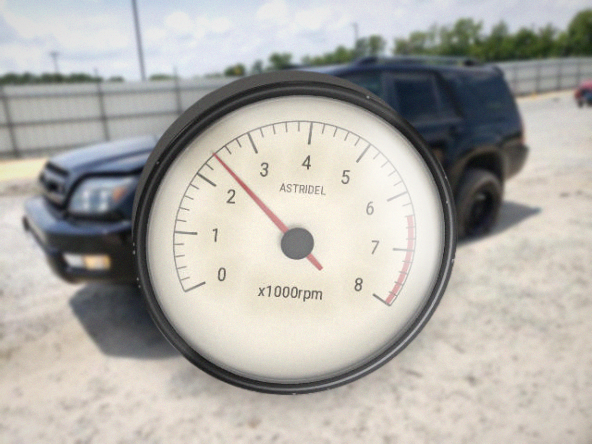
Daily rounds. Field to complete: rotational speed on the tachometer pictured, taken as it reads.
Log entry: 2400 rpm
